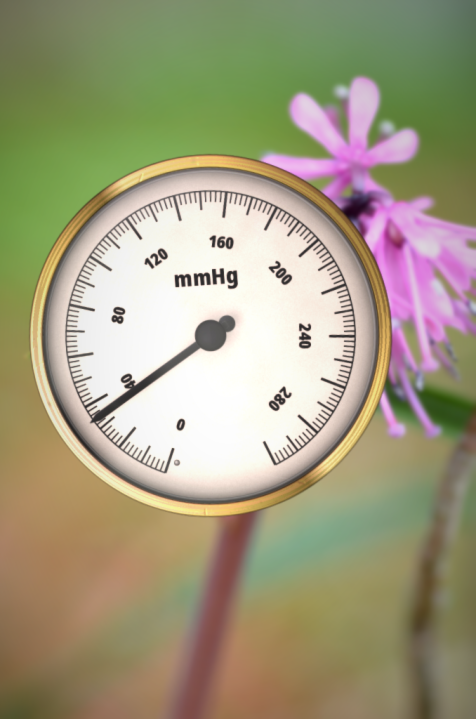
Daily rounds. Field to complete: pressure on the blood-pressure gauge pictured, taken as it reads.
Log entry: 34 mmHg
